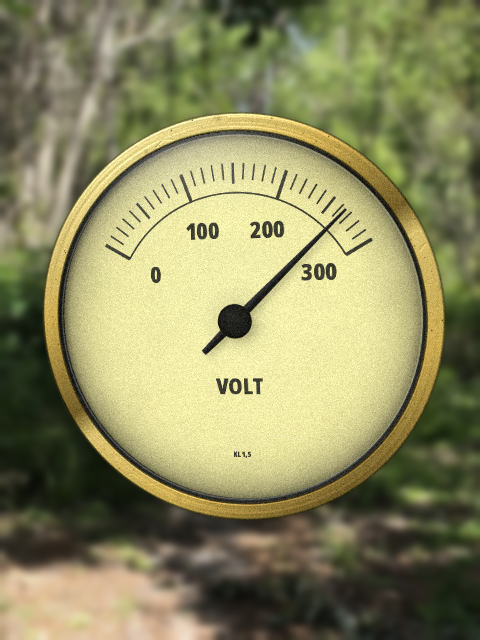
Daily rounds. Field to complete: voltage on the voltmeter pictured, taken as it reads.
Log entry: 265 V
